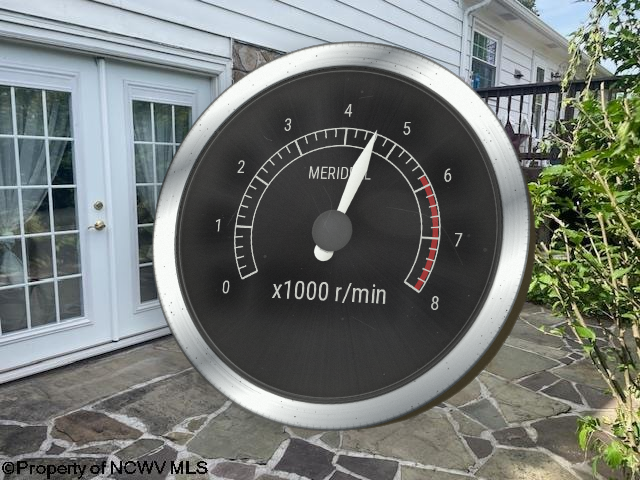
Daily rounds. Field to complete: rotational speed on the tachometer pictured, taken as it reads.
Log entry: 4600 rpm
